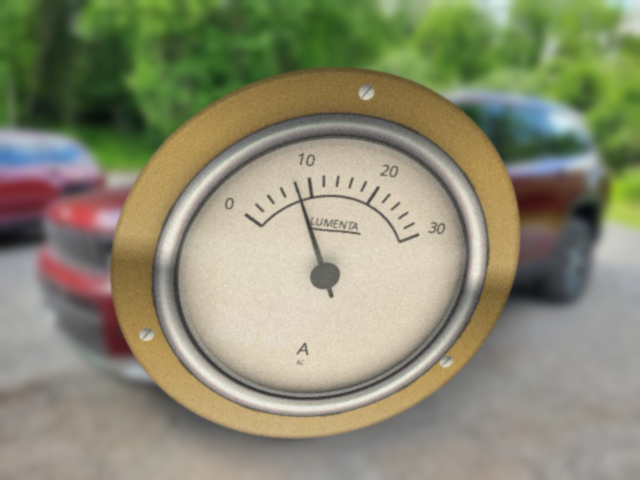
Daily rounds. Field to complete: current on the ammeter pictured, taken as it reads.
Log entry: 8 A
